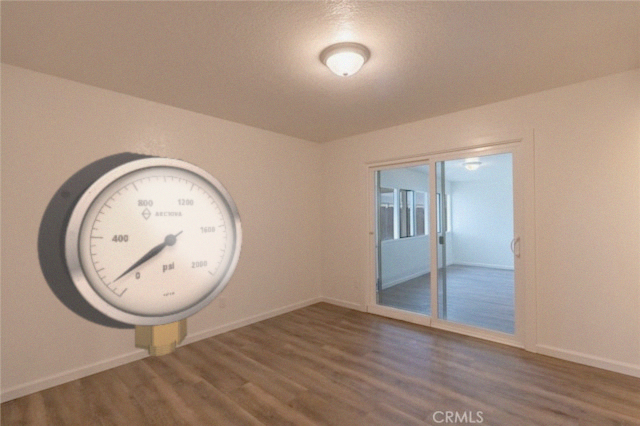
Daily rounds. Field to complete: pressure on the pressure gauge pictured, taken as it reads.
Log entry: 100 psi
